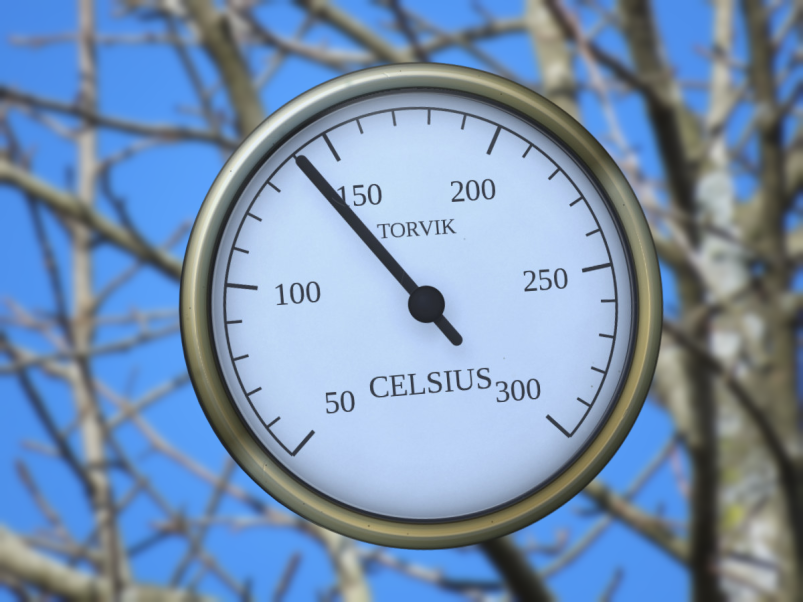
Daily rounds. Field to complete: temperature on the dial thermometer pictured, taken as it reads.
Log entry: 140 °C
